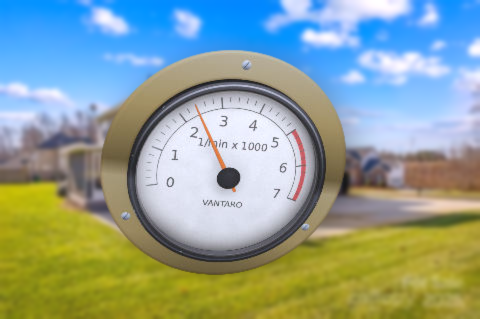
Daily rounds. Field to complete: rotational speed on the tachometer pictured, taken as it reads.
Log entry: 2400 rpm
